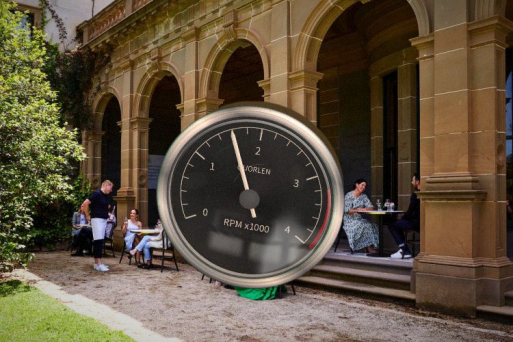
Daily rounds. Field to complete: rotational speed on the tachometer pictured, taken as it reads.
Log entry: 1600 rpm
